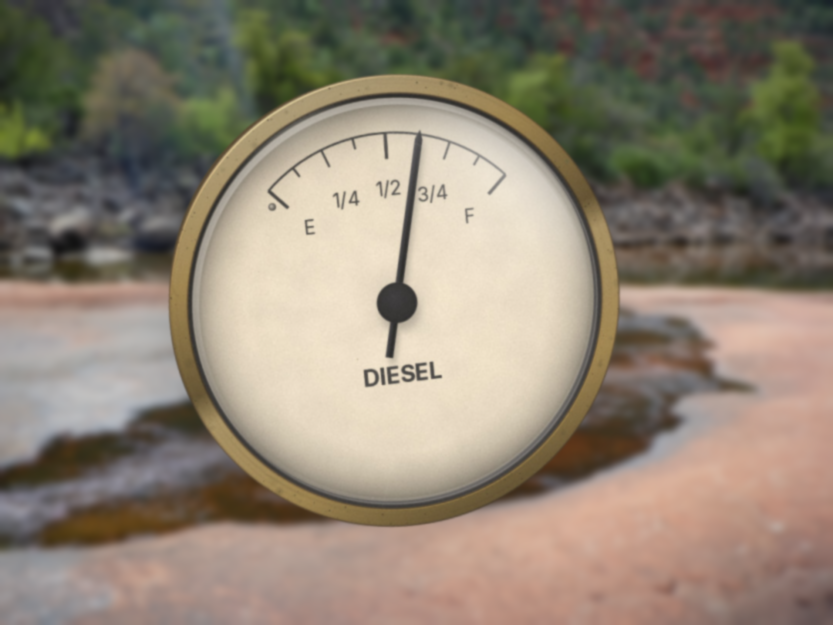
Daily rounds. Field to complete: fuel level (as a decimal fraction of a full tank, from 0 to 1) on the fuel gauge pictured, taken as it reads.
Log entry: 0.625
